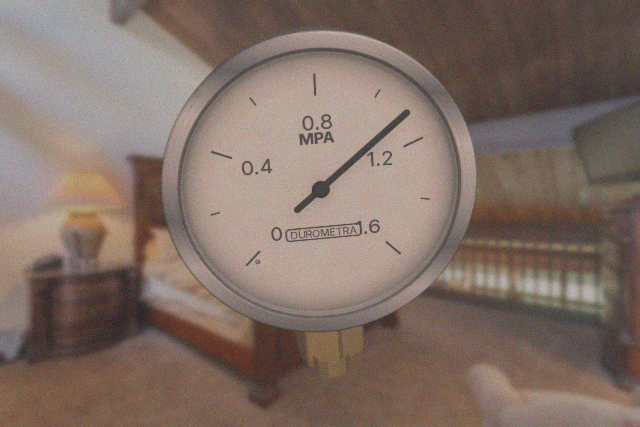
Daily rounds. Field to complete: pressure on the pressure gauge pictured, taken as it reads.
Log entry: 1.1 MPa
